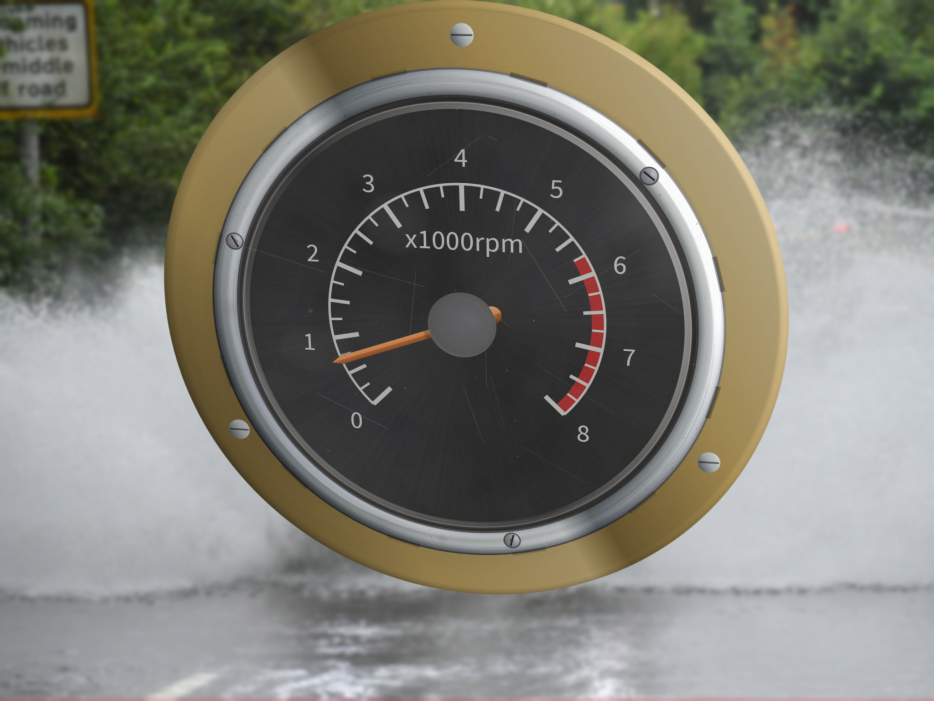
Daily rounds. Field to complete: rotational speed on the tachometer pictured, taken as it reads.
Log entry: 750 rpm
